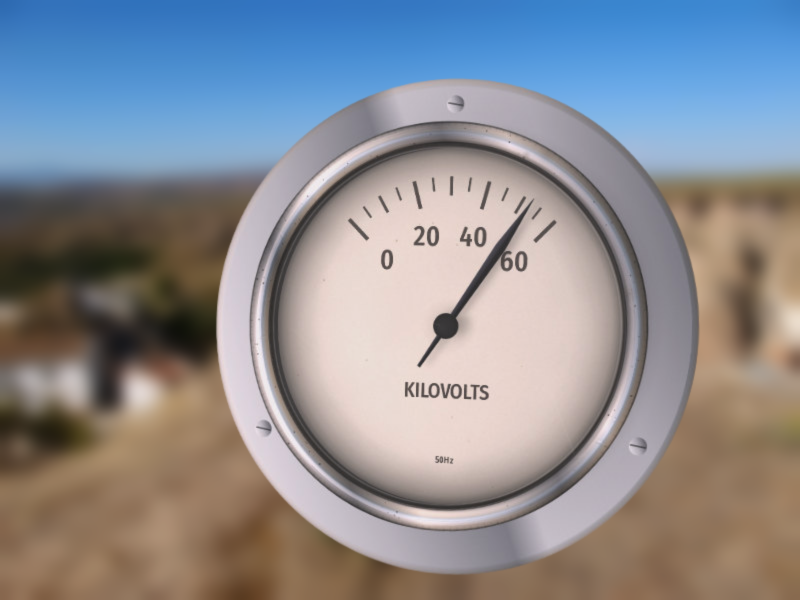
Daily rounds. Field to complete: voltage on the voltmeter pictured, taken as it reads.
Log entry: 52.5 kV
